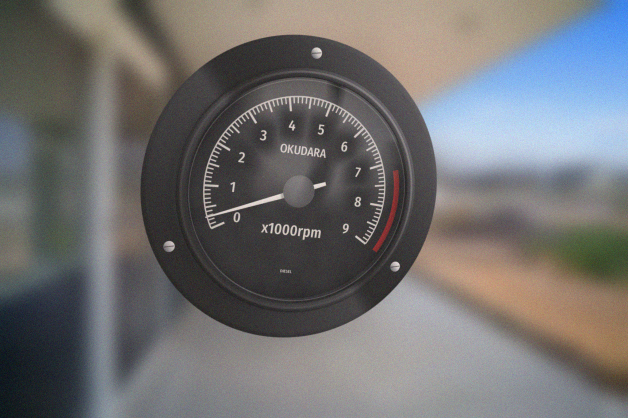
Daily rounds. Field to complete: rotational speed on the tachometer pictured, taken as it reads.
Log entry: 300 rpm
